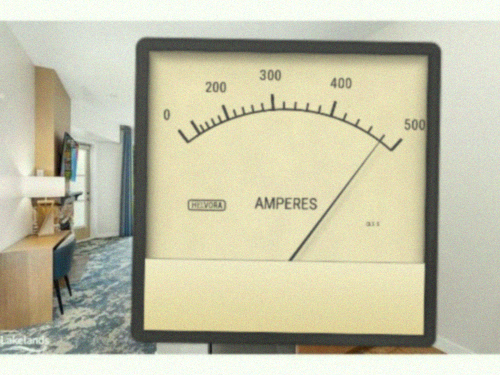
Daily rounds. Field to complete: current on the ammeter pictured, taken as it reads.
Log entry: 480 A
